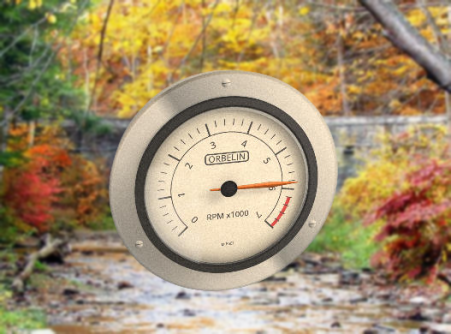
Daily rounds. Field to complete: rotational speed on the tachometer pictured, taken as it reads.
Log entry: 5800 rpm
